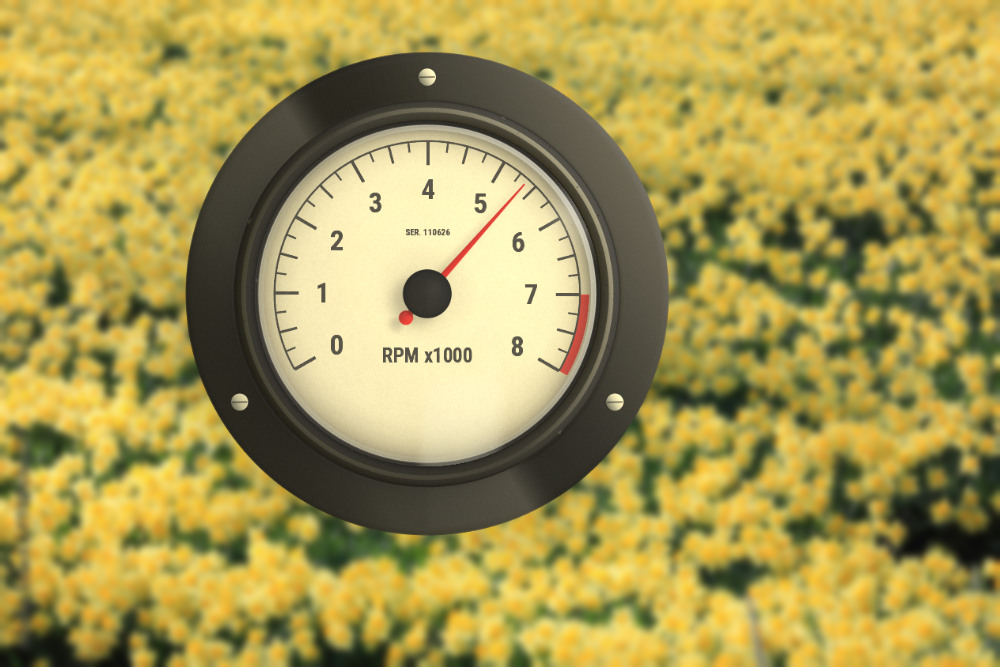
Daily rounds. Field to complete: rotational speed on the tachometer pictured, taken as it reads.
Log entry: 5375 rpm
